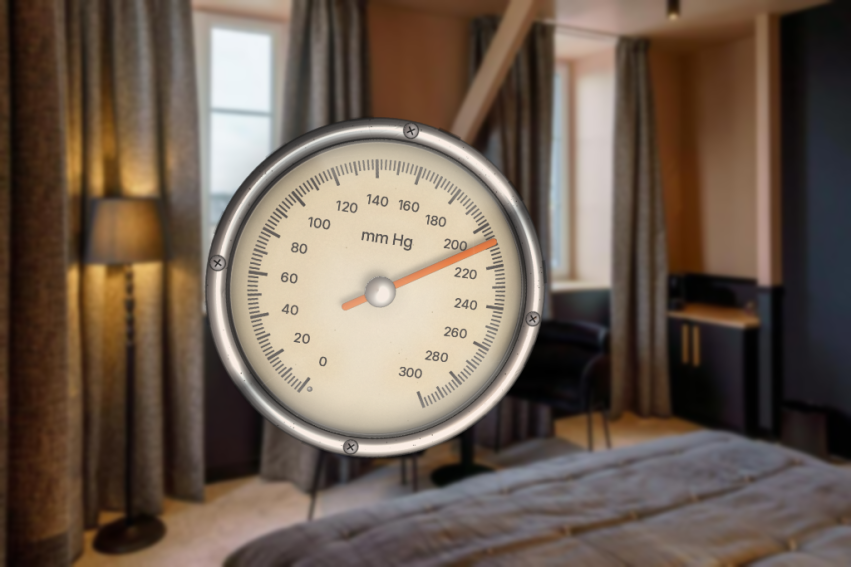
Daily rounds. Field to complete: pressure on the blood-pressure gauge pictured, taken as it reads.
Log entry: 208 mmHg
